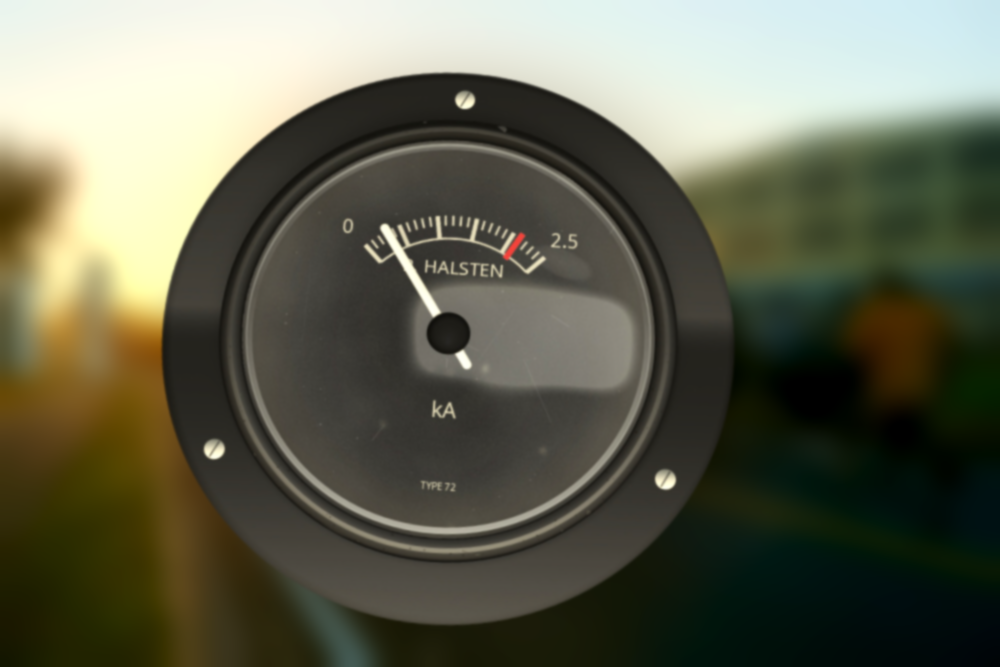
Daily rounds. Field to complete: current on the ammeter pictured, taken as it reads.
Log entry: 0.3 kA
